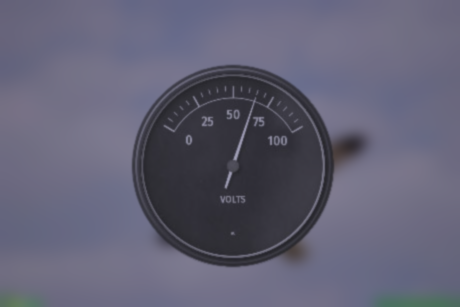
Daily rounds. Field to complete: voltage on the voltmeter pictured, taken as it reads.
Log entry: 65 V
